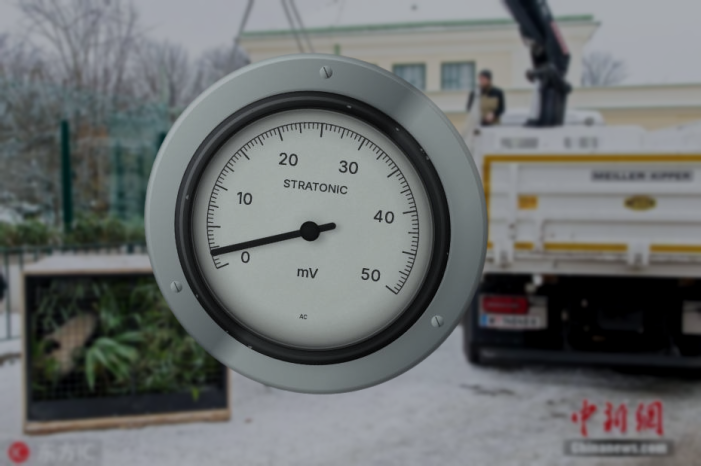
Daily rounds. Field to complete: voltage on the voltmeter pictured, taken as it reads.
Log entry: 2 mV
